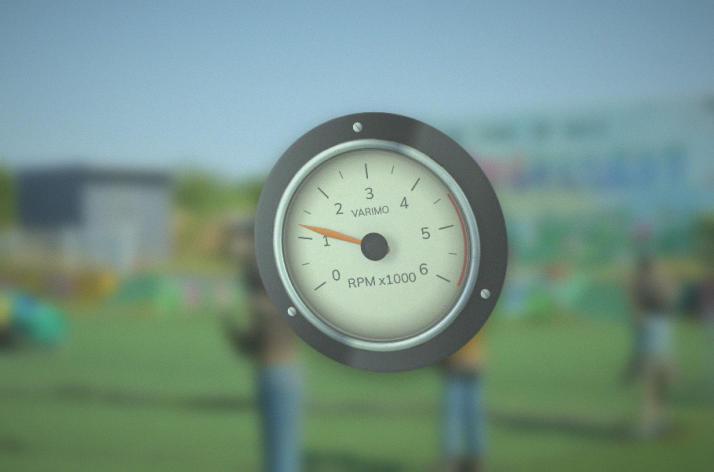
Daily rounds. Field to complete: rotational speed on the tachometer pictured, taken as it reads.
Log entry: 1250 rpm
